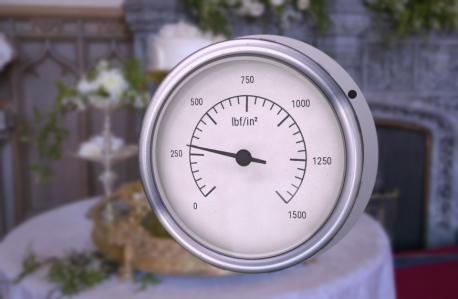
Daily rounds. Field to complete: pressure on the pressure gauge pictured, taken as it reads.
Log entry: 300 psi
